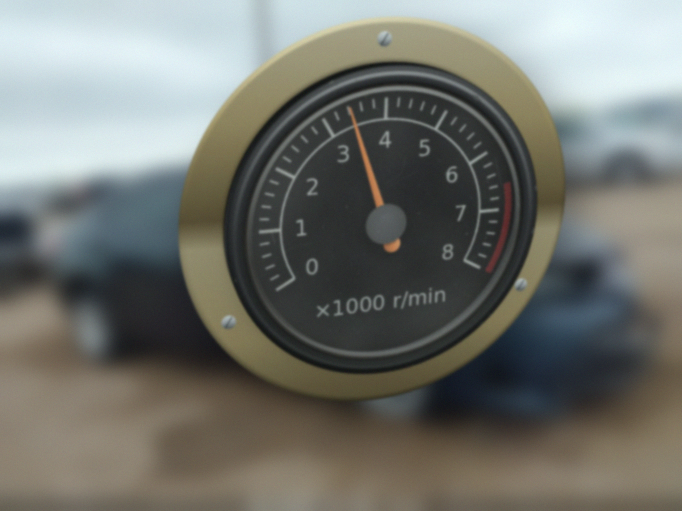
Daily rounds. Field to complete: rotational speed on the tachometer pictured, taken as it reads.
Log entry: 3400 rpm
